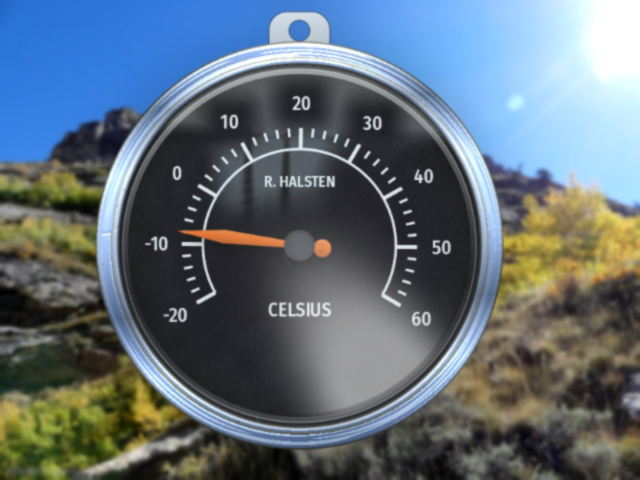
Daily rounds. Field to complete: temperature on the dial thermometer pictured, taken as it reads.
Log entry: -8 °C
